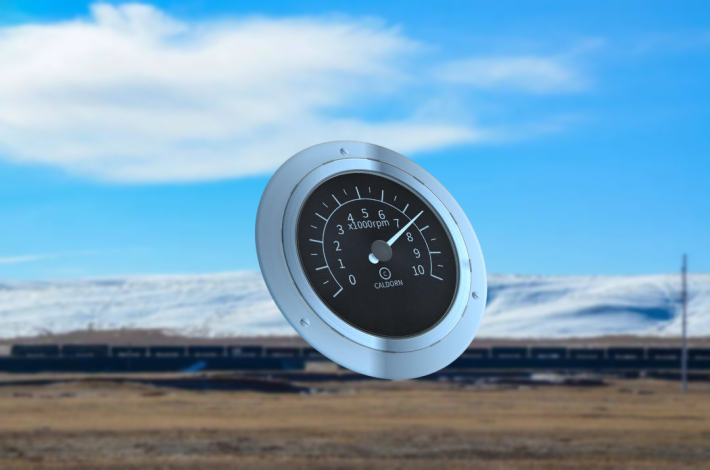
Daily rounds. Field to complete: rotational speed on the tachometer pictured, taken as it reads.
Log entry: 7500 rpm
